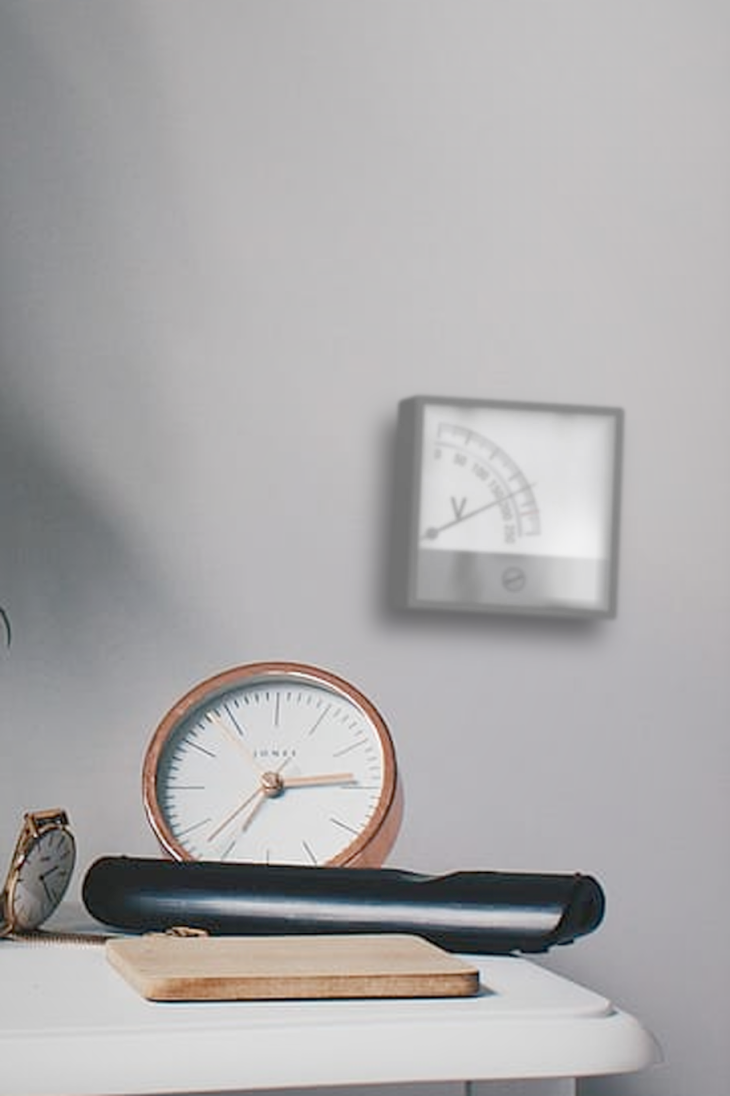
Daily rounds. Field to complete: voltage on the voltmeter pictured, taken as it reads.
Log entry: 175 V
